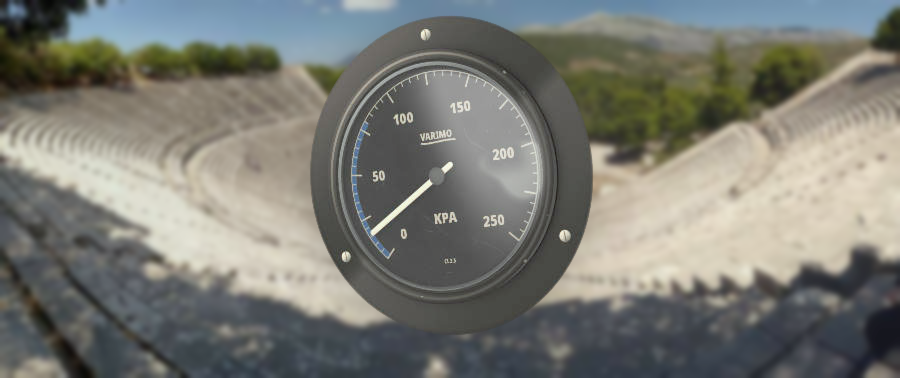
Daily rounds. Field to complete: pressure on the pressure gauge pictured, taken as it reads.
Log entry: 15 kPa
